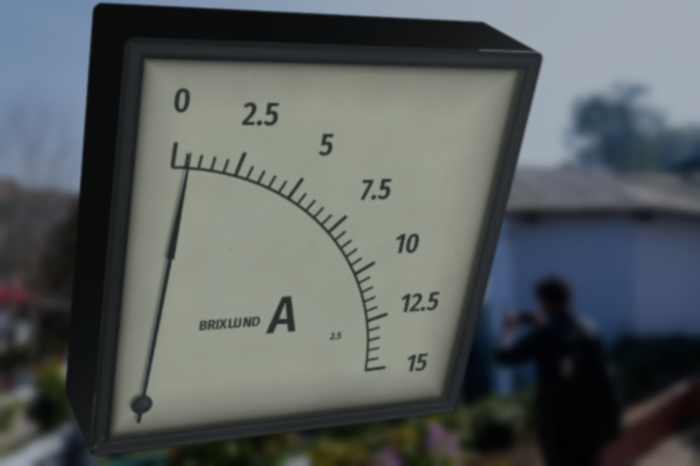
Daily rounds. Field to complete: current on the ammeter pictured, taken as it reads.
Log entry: 0.5 A
